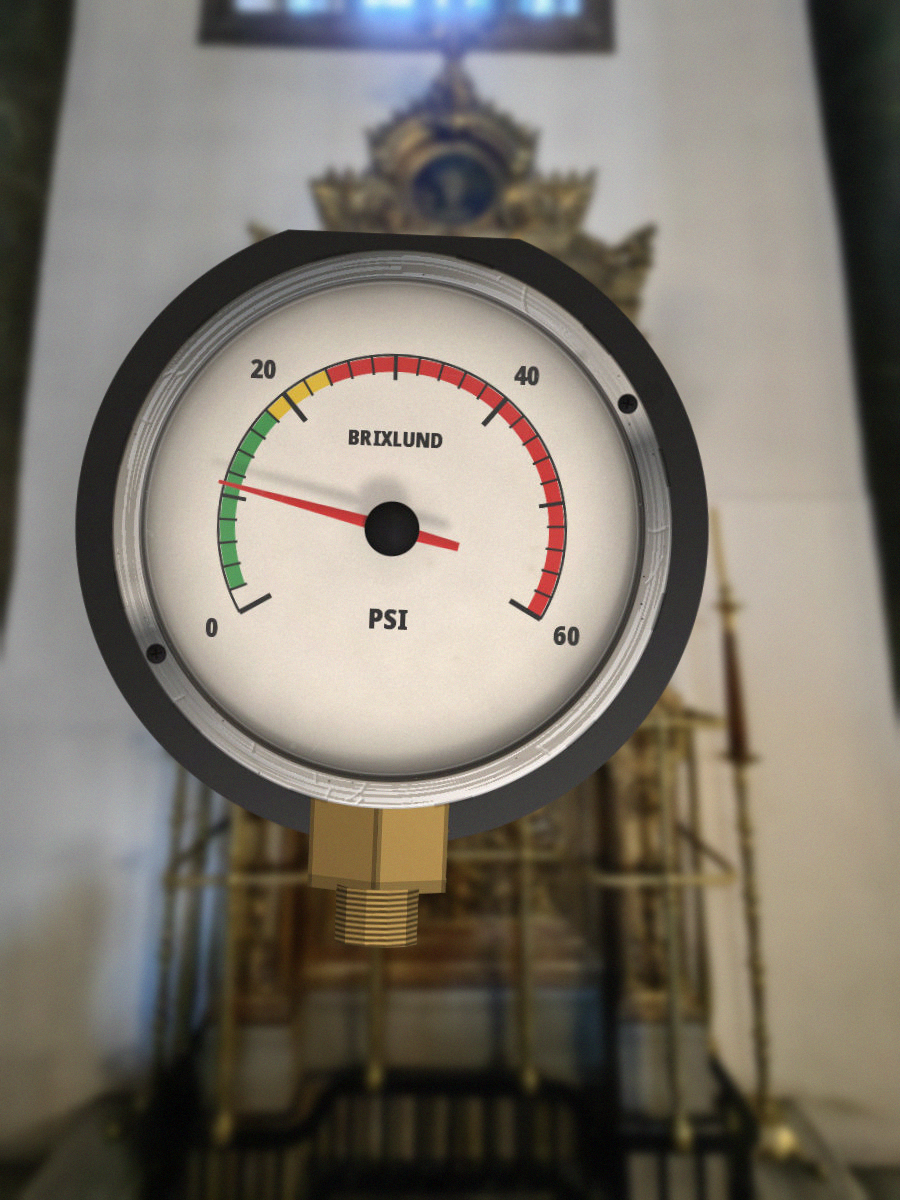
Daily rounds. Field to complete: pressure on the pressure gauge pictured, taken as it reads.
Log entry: 11 psi
